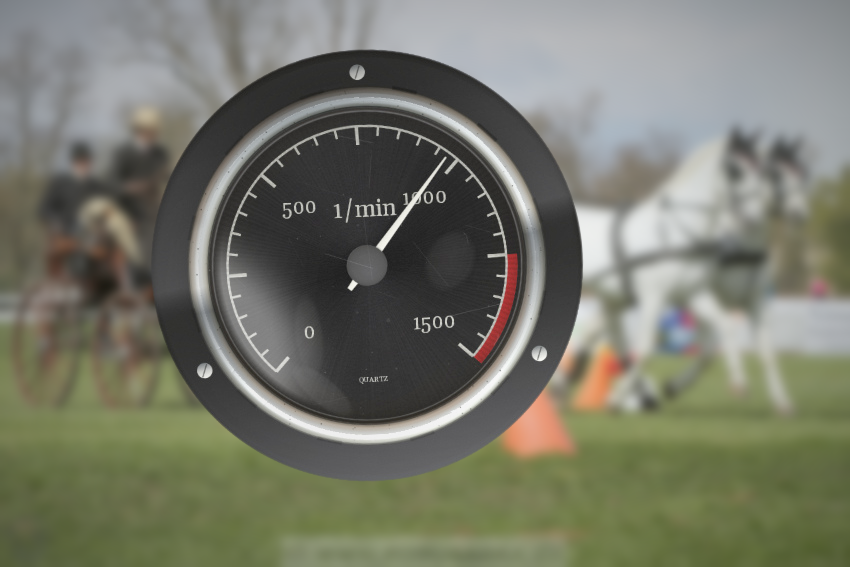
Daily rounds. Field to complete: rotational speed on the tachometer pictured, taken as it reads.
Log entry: 975 rpm
